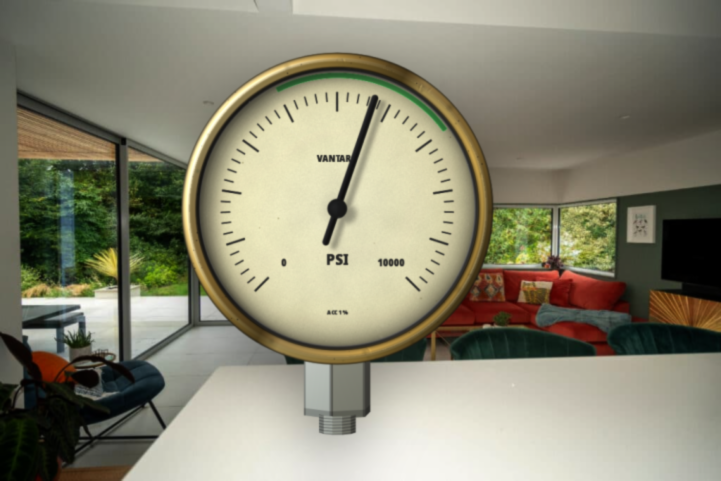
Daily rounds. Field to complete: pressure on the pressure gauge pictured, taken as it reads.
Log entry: 5700 psi
